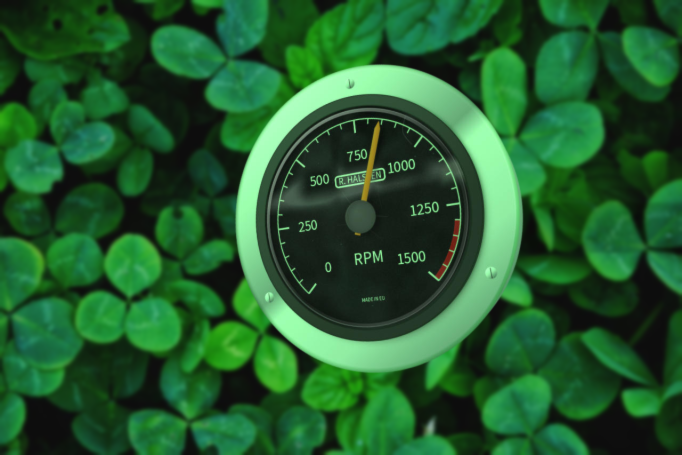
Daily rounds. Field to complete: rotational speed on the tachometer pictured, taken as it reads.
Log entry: 850 rpm
